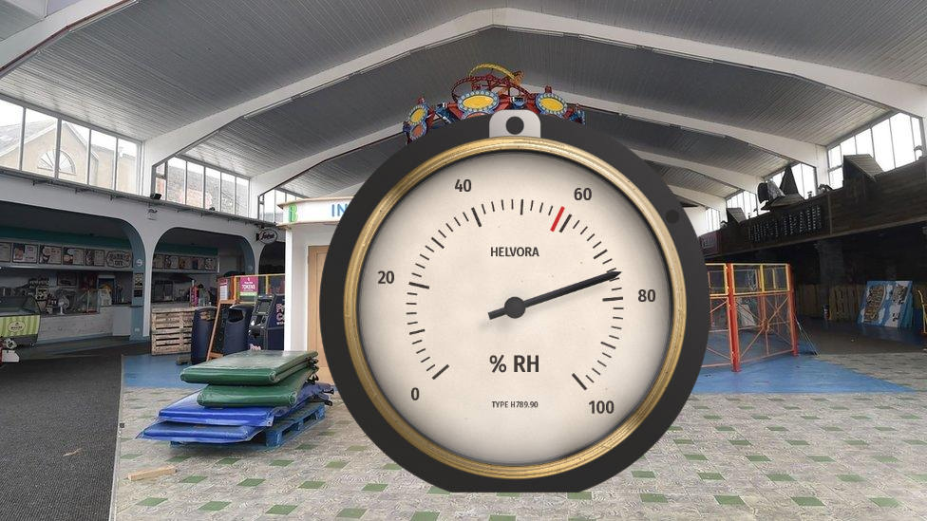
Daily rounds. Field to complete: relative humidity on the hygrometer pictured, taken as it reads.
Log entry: 75 %
